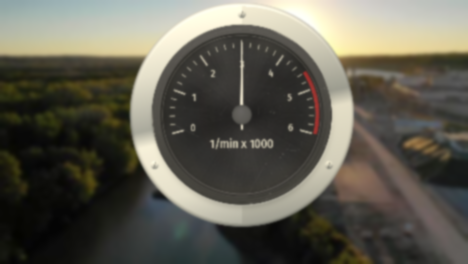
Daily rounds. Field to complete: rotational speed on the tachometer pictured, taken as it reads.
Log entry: 3000 rpm
